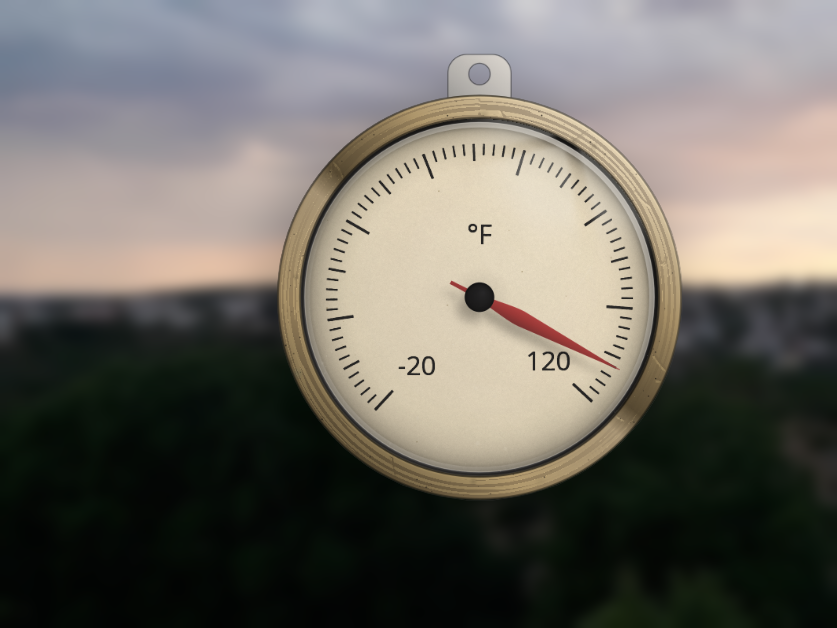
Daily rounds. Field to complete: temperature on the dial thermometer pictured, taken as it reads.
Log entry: 112 °F
